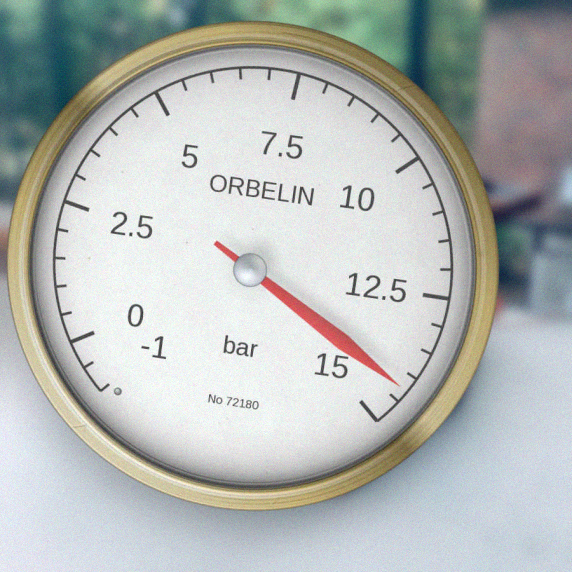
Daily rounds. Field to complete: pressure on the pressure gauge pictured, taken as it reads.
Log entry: 14.25 bar
